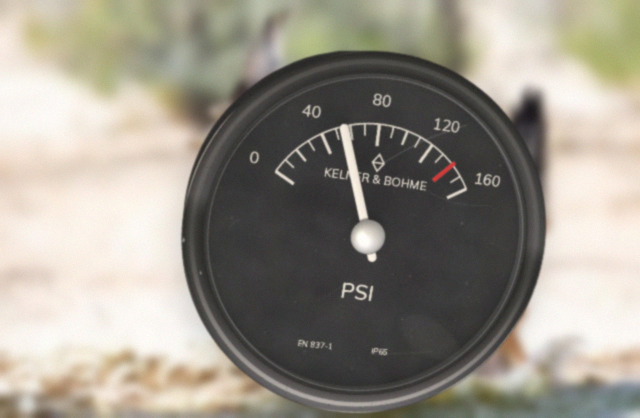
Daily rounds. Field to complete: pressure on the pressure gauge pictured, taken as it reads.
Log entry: 55 psi
